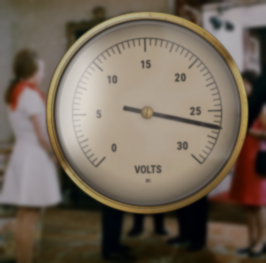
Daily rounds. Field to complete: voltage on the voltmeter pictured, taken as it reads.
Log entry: 26.5 V
